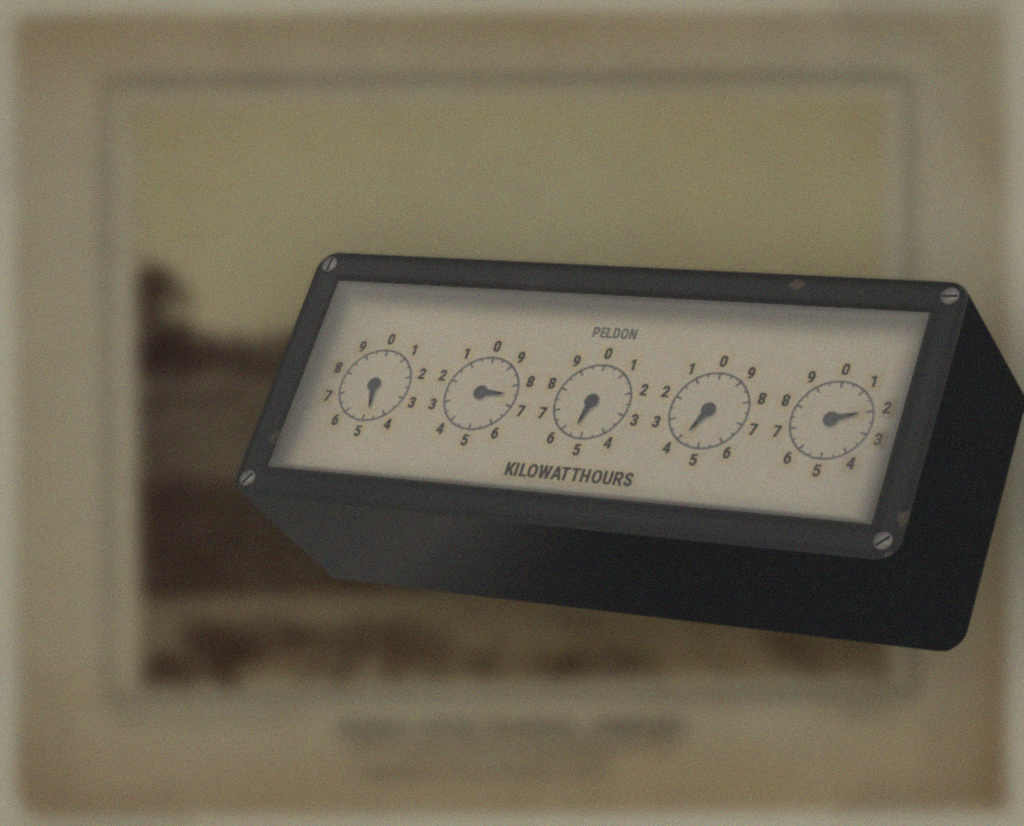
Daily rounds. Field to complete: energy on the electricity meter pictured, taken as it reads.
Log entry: 47542 kWh
